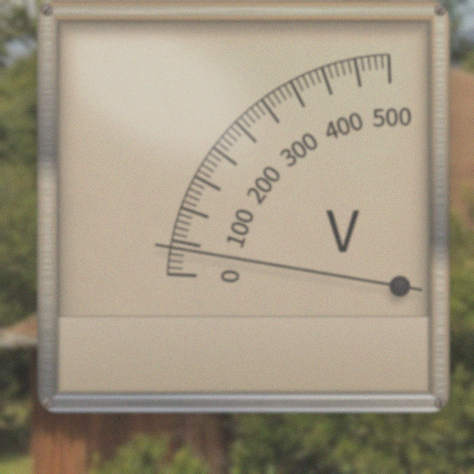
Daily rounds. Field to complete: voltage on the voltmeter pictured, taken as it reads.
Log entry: 40 V
